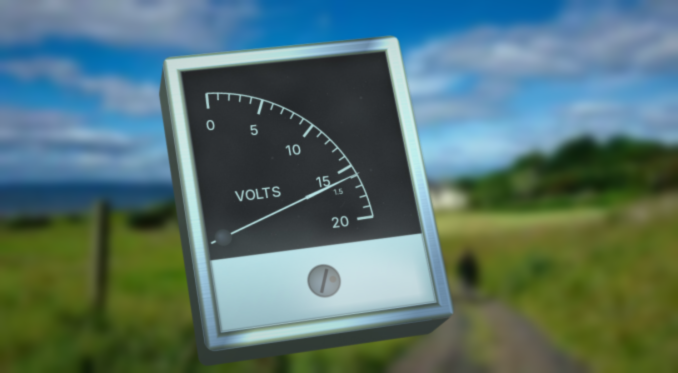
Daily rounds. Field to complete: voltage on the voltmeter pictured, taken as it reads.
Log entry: 16 V
